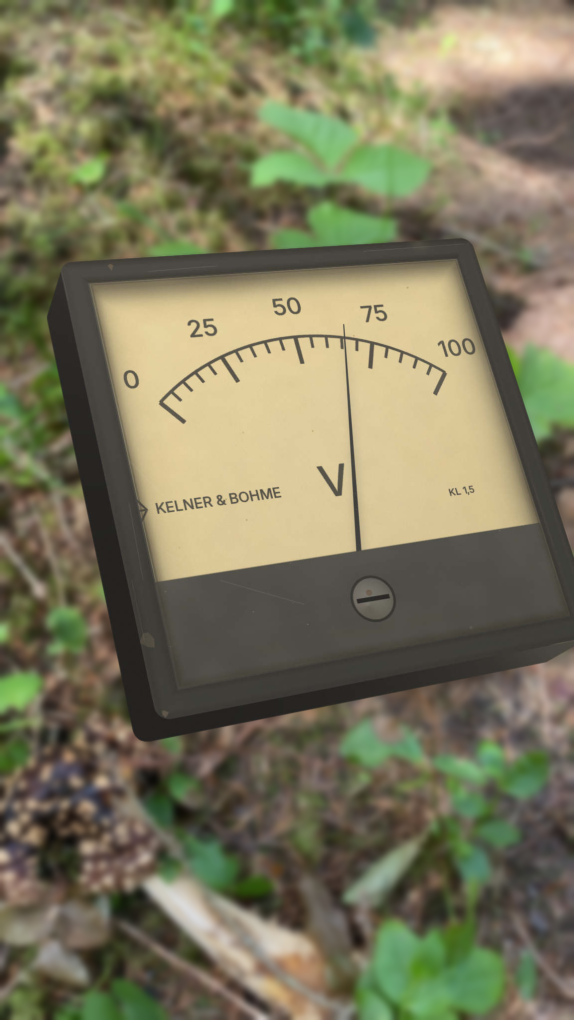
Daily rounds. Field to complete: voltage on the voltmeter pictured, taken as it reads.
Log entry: 65 V
